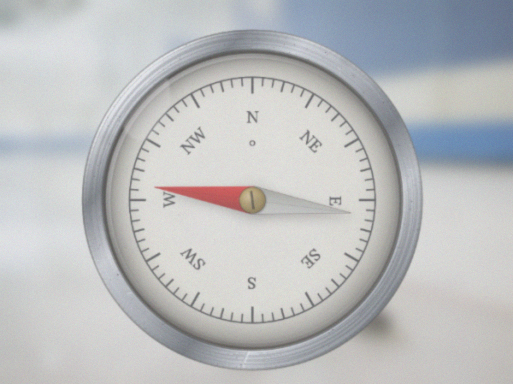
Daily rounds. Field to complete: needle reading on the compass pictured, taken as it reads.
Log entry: 277.5 °
